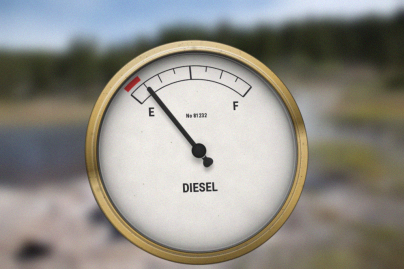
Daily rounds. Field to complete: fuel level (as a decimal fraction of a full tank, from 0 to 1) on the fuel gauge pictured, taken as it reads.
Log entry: 0.125
